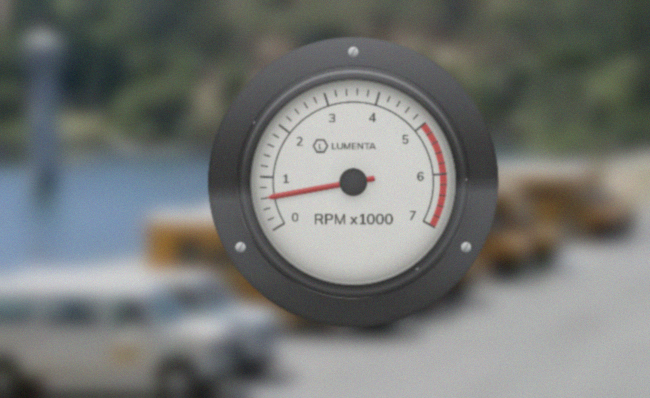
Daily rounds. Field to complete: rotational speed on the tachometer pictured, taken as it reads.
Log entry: 600 rpm
